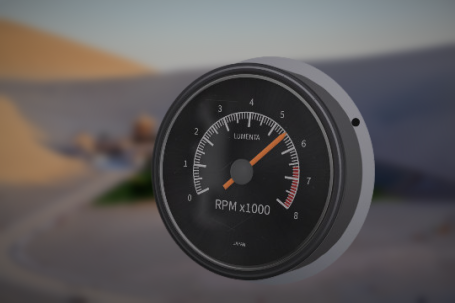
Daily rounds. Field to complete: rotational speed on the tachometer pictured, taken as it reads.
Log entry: 5500 rpm
